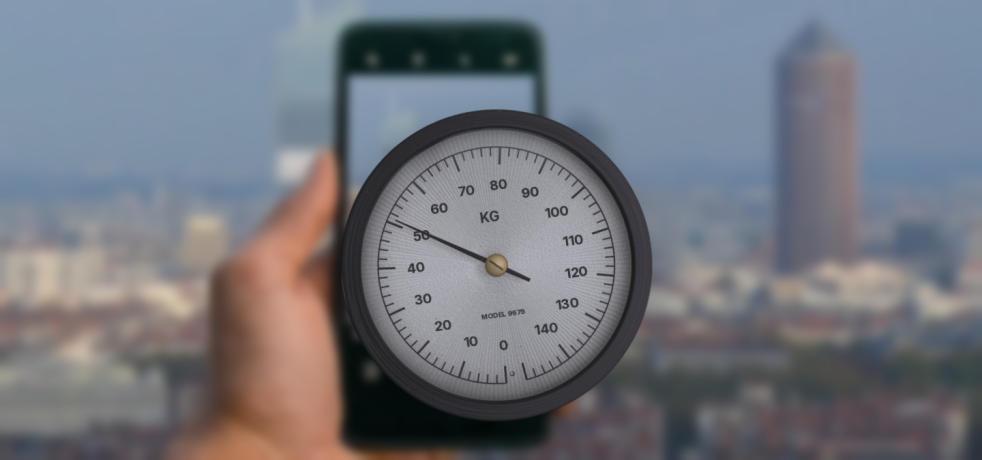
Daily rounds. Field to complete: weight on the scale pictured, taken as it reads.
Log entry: 51 kg
